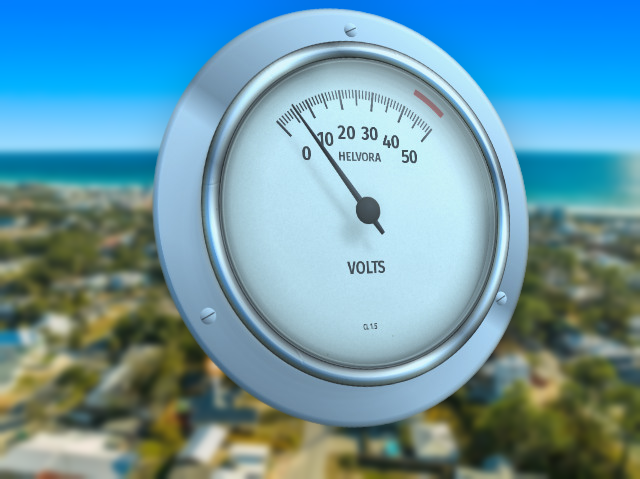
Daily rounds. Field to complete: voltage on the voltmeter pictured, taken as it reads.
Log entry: 5 V
